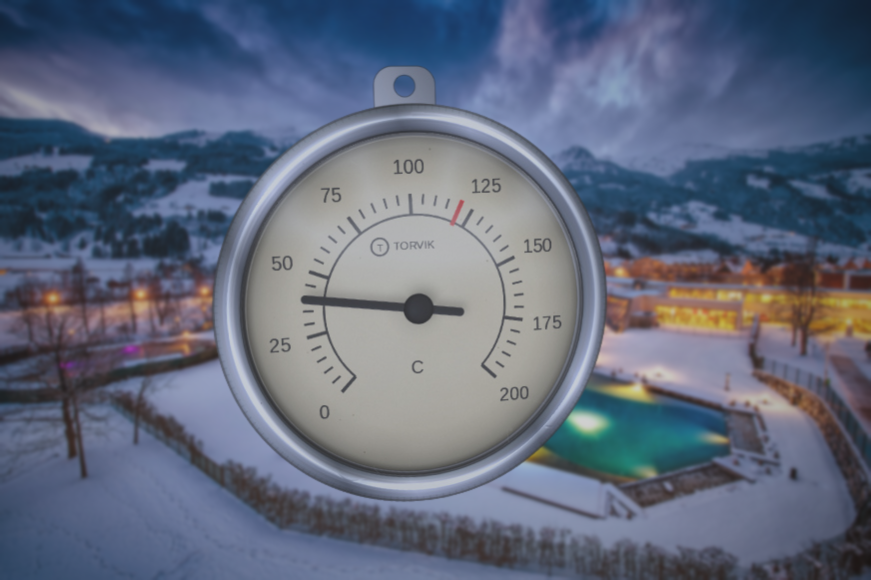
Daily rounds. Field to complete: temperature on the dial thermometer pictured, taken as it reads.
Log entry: 40 °C
